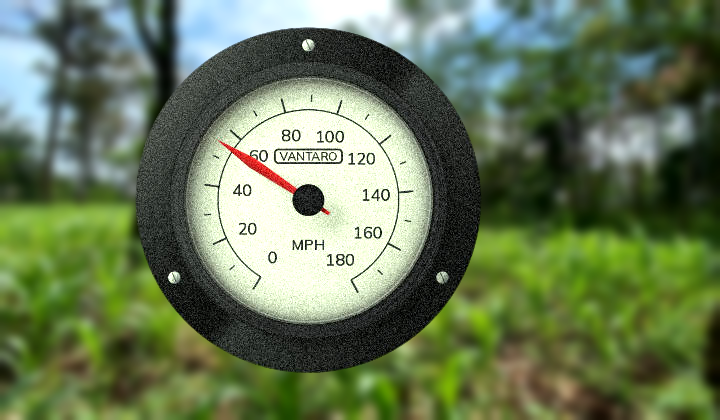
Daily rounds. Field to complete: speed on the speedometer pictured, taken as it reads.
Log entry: 55 mph
